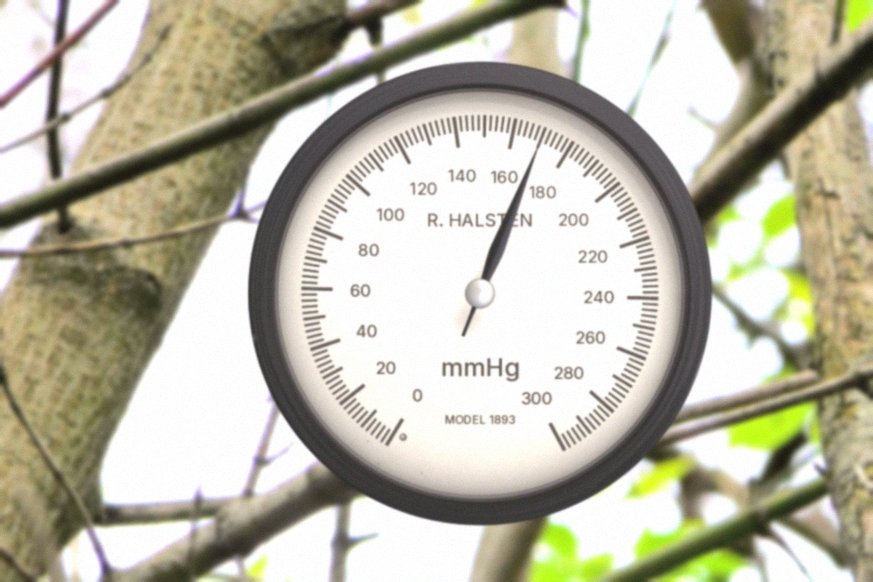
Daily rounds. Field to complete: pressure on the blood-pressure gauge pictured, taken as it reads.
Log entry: 170 mmHg
